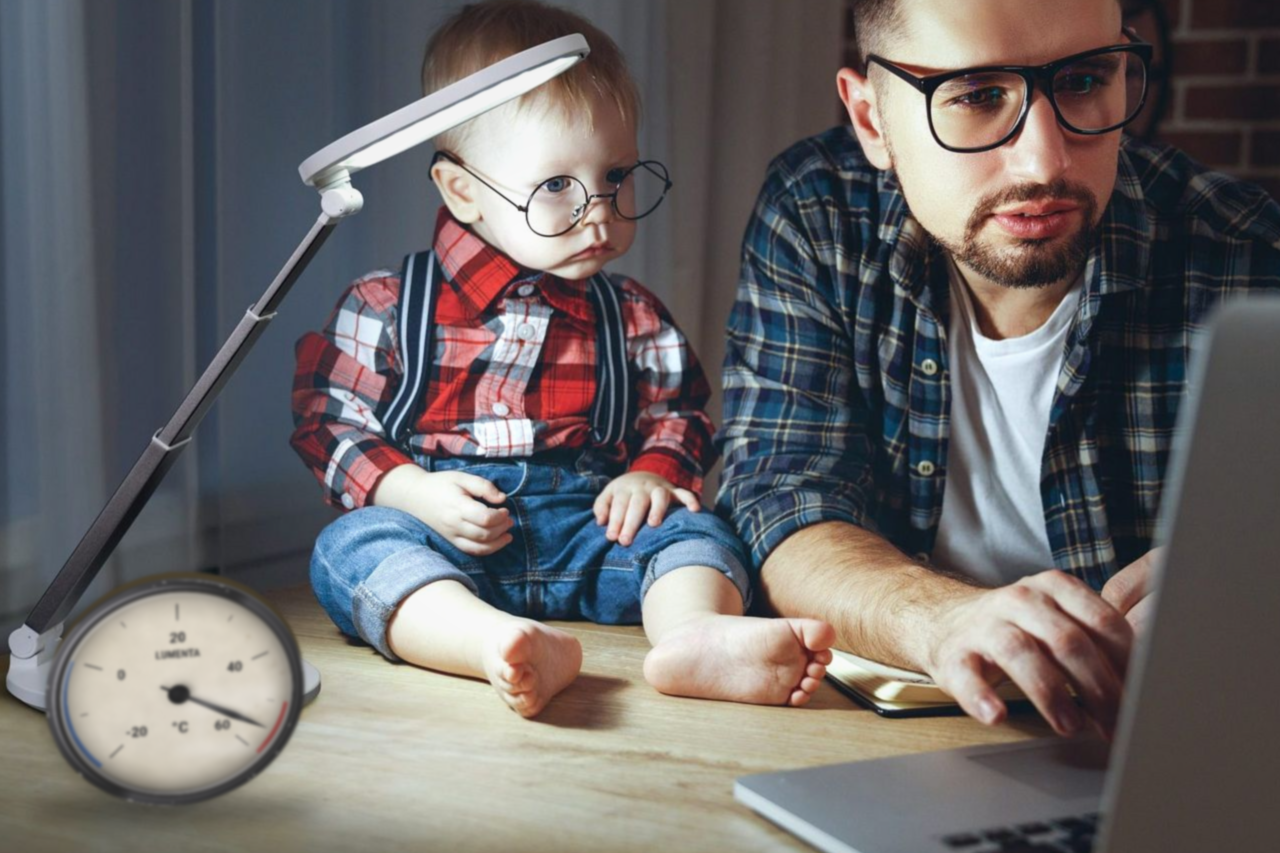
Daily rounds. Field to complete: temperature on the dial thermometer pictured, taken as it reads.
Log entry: 55 °C
